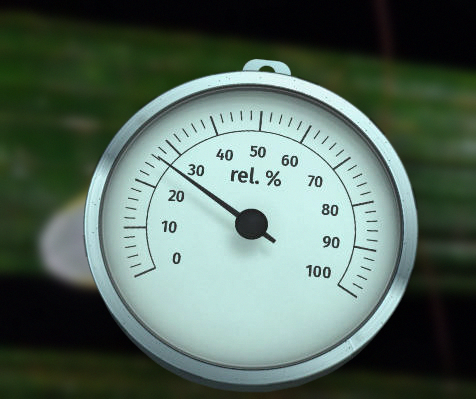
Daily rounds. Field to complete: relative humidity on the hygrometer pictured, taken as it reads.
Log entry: 26 %
